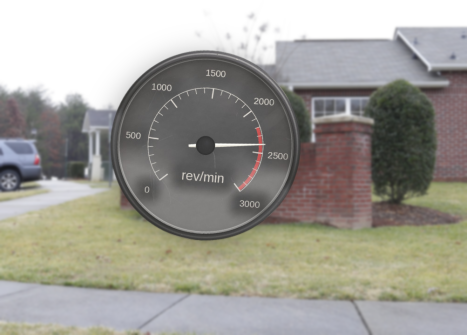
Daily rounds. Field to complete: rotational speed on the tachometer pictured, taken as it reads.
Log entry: 2400 rpm
